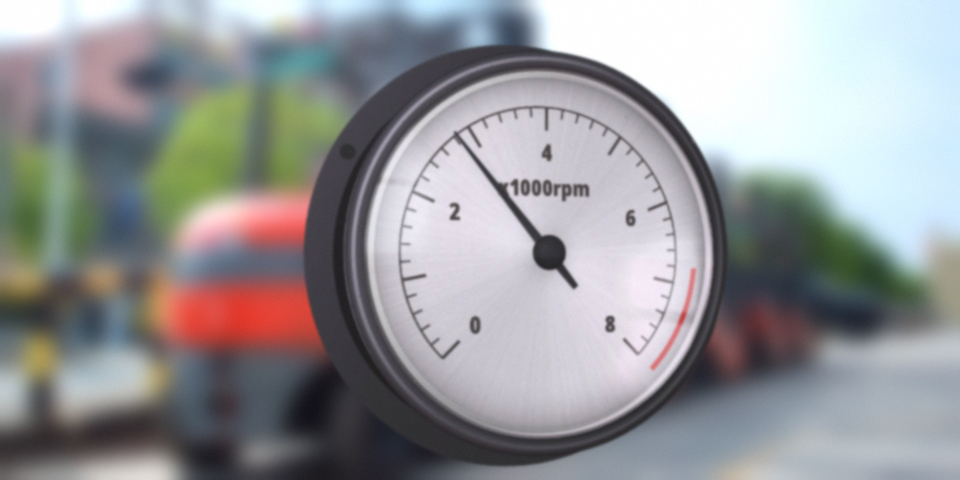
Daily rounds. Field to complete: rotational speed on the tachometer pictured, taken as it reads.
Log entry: 2800 rpm
